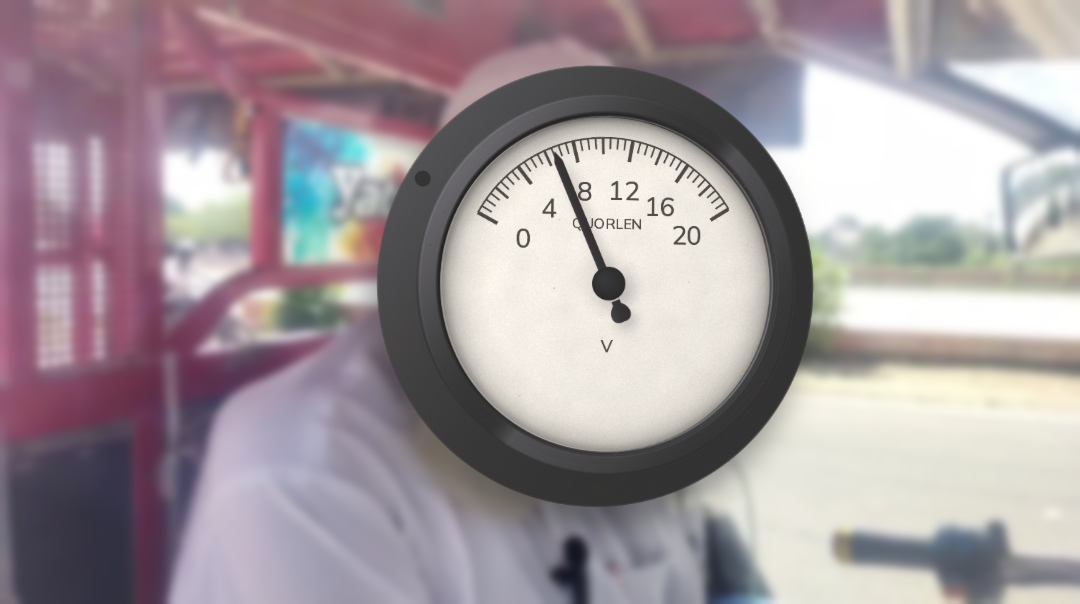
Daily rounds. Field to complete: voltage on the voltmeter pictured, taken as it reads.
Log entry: 6.5 V
